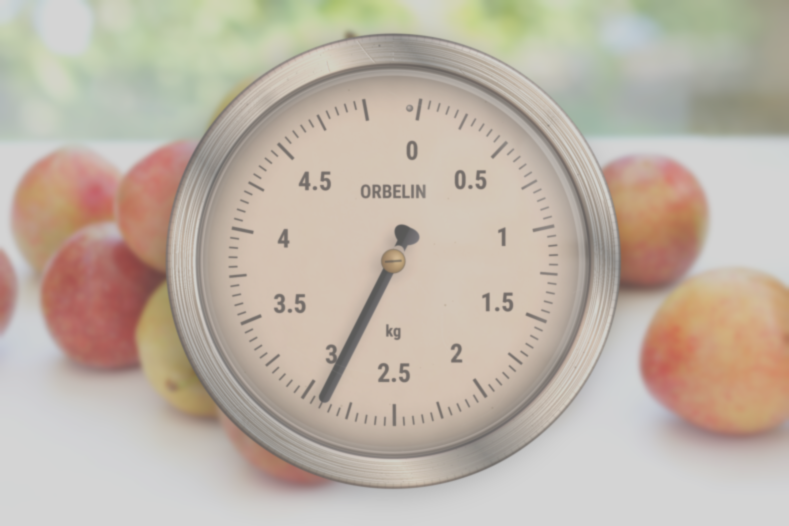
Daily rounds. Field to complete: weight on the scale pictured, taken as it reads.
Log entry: 2.9 kg
